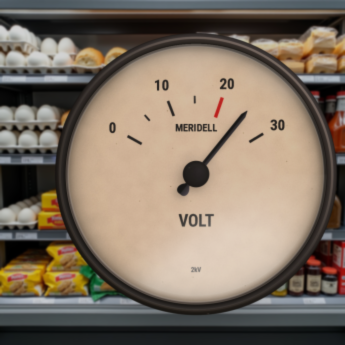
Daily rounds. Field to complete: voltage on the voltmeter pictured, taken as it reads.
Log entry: 25 V
